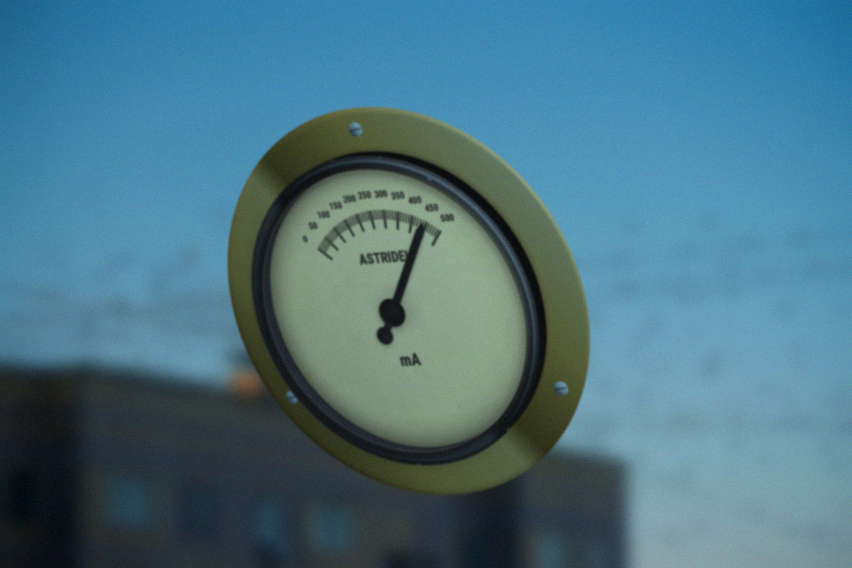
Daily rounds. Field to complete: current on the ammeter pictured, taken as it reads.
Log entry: 450 mA
